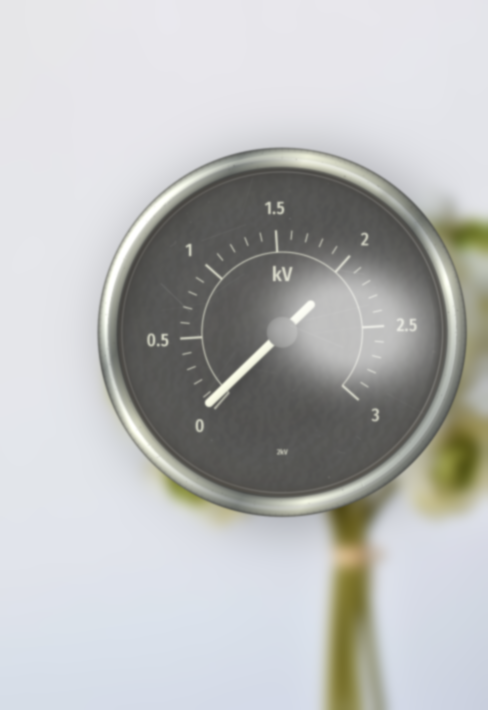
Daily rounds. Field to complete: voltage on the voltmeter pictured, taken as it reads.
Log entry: 0.05 kV
